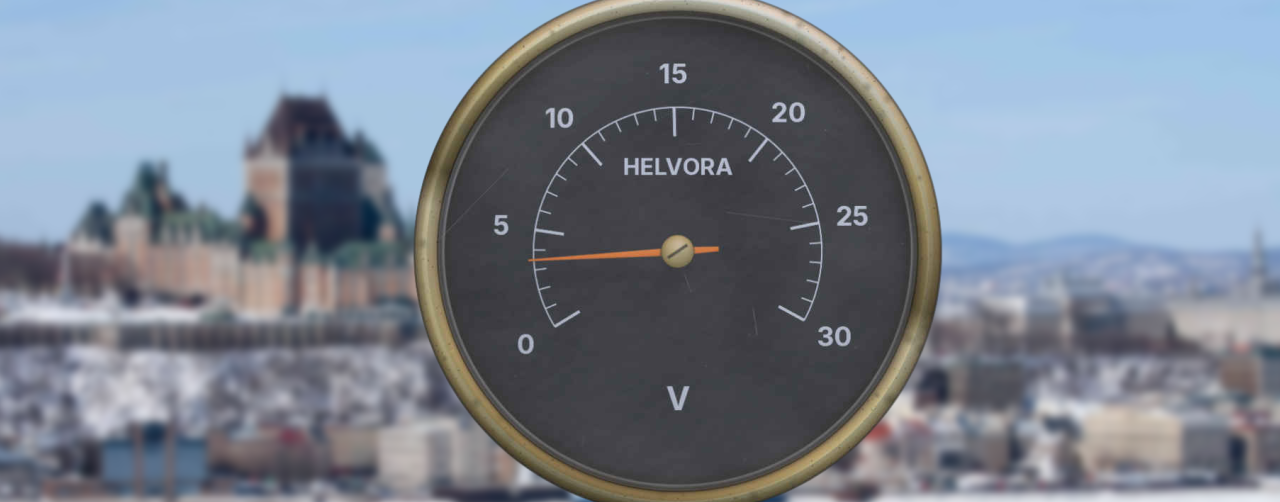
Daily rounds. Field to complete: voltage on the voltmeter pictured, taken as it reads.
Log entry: 3.5 V
